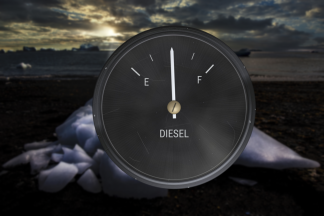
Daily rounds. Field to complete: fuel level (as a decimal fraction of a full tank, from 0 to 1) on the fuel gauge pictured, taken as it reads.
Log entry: 0.5
